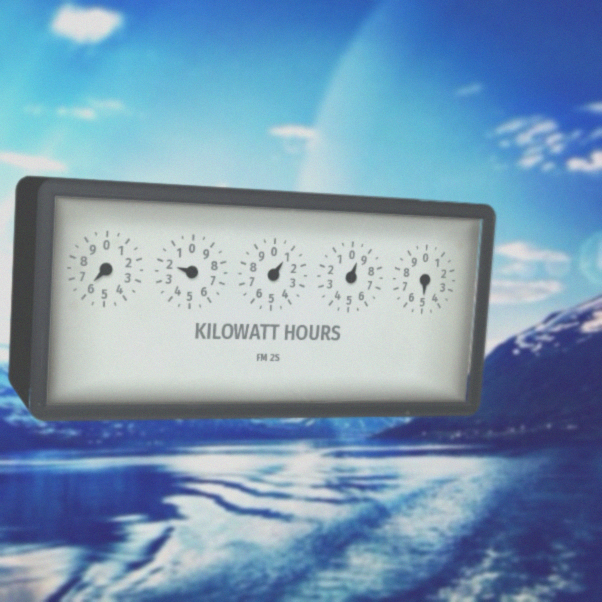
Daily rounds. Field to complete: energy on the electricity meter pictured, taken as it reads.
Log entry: 62095 kWh
